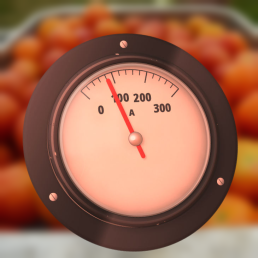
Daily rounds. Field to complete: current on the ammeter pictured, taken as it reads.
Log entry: 80 A
